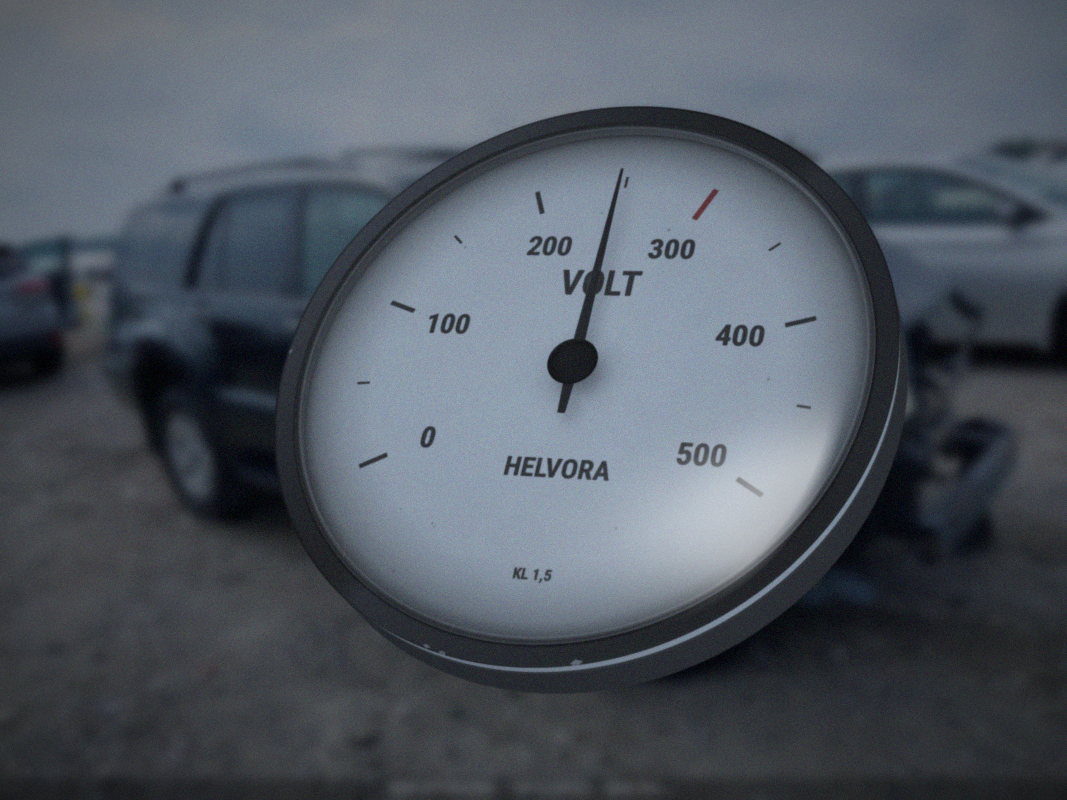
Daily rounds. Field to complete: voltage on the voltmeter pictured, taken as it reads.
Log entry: 250 V
